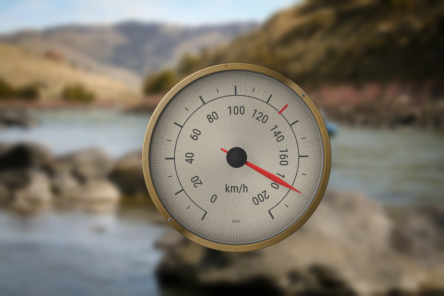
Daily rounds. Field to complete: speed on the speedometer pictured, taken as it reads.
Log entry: 180 km/h
